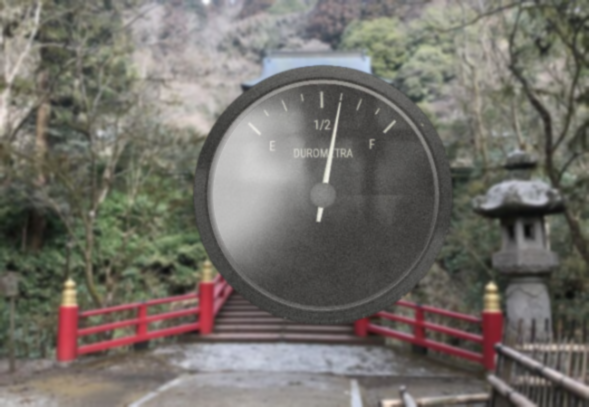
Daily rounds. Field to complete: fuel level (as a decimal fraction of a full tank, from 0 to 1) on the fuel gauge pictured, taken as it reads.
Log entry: 0.625
